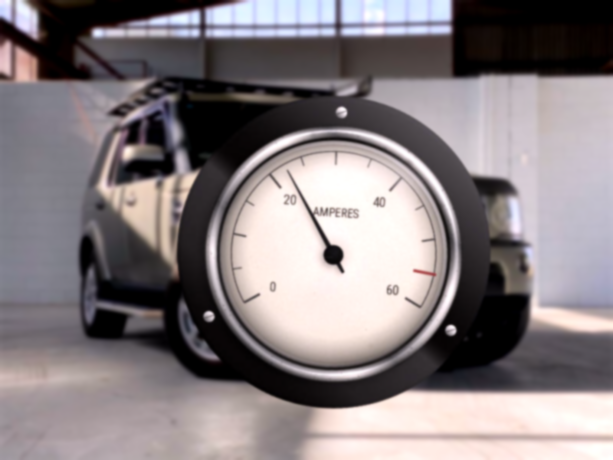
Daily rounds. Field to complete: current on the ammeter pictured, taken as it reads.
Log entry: 22.5 A
